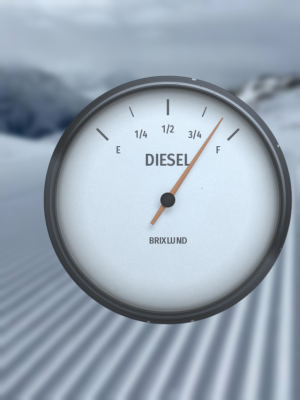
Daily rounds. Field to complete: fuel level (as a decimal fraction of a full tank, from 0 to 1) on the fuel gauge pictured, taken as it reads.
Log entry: 0.875
